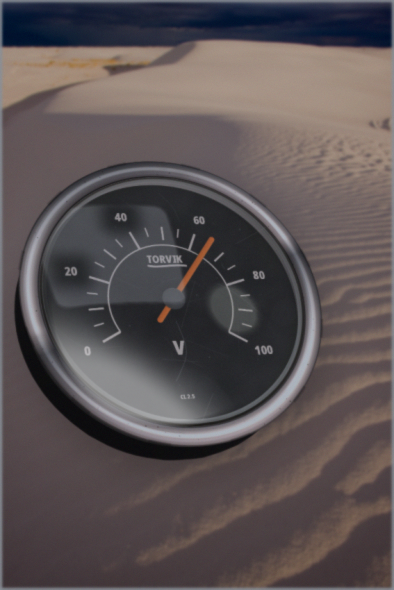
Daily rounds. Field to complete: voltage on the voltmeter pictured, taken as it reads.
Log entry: 65 V
